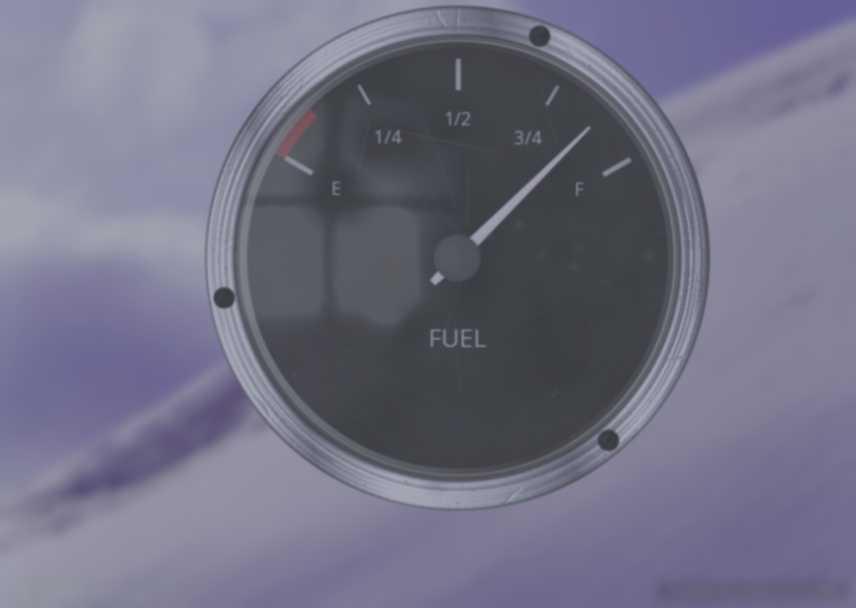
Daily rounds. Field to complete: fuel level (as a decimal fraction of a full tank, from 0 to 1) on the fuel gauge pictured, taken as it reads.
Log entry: 0.875
